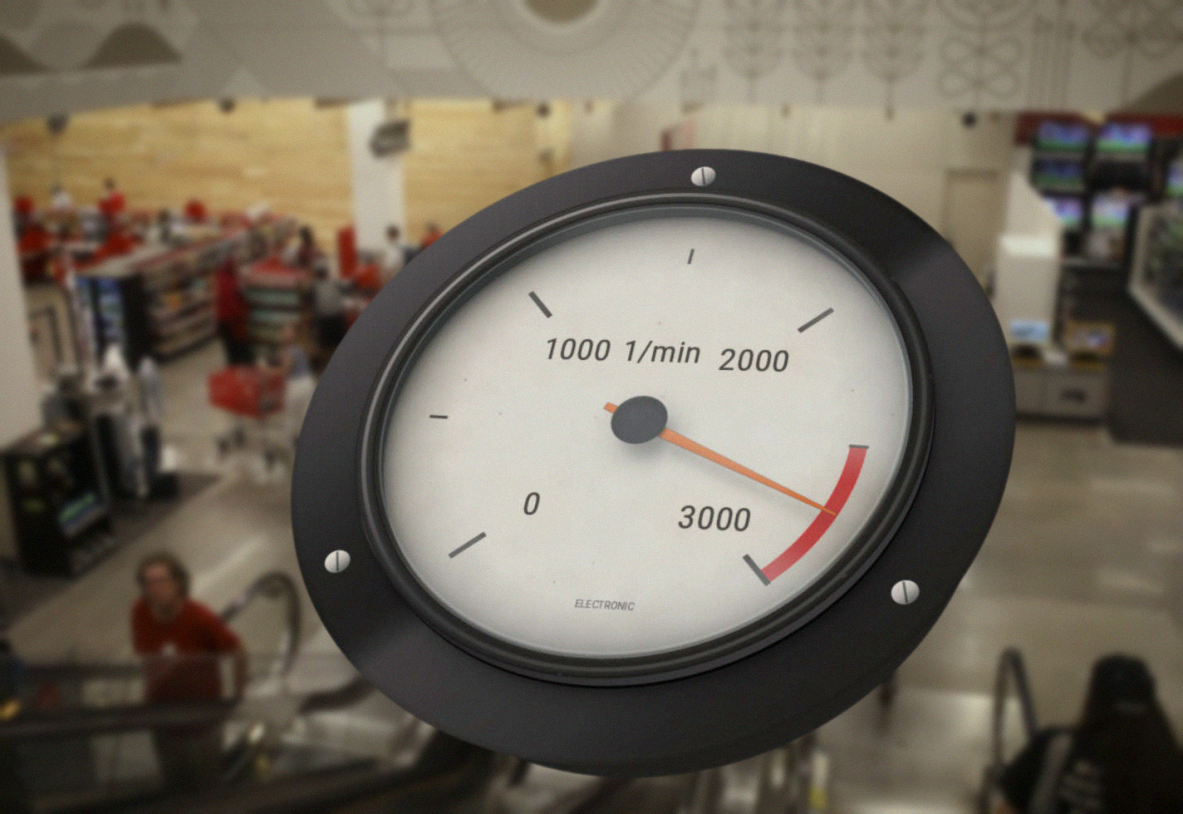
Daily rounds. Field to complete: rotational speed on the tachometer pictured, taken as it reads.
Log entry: 2750 rpm
